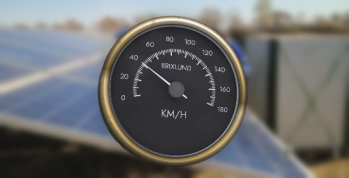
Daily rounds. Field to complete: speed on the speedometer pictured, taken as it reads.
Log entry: 40 km/h
